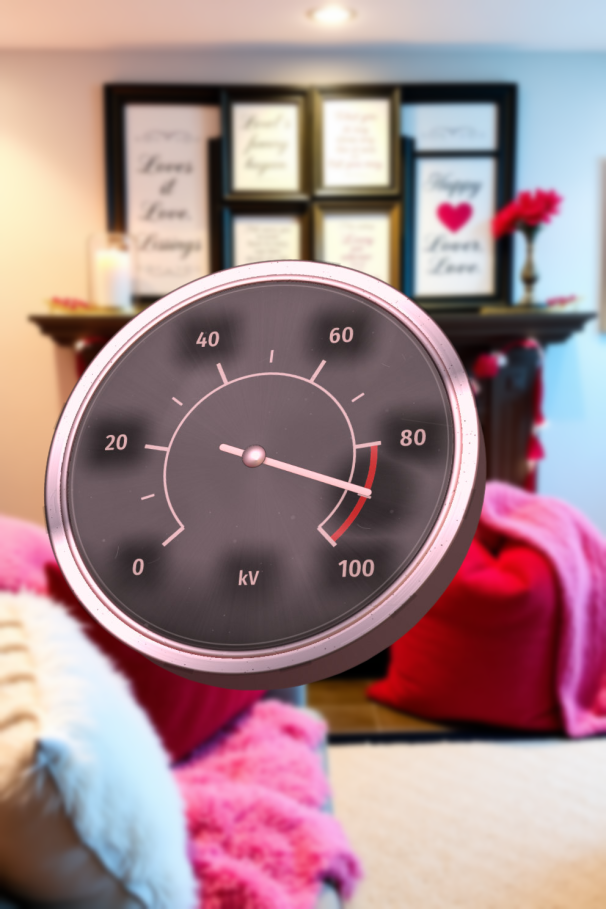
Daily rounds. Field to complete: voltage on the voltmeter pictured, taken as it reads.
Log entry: 90 kV
